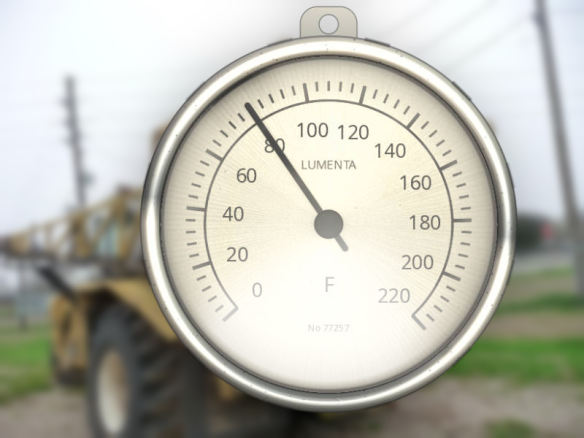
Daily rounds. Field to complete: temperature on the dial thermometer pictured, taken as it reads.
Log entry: 80 °F
